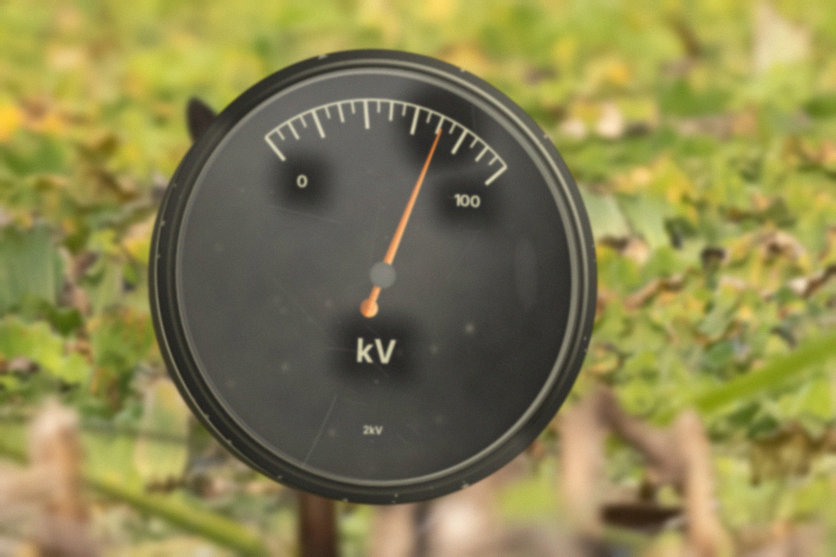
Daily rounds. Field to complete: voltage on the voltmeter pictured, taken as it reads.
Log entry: 70 kV
